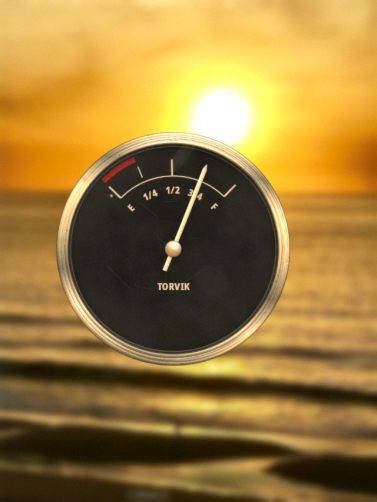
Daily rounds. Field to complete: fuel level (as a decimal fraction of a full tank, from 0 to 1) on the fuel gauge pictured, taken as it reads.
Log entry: 0.75
